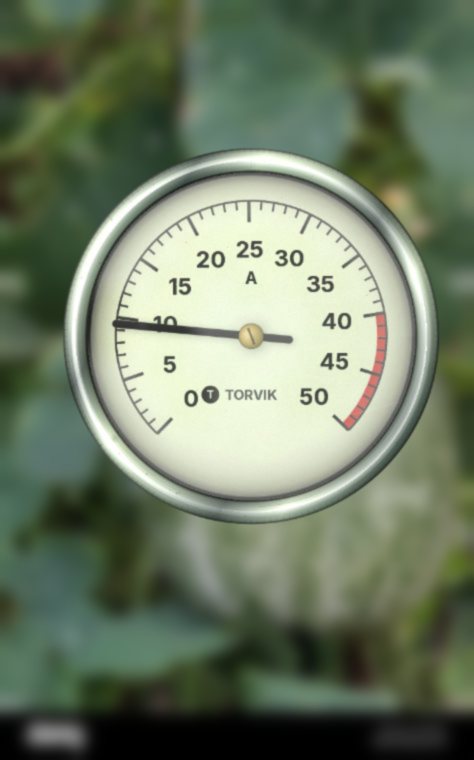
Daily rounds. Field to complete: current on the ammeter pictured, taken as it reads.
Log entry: 9.5 A
